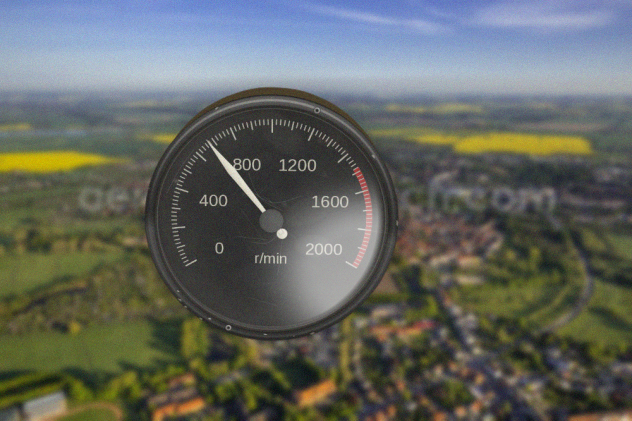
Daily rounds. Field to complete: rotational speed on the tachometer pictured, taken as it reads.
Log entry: 680 rpm
